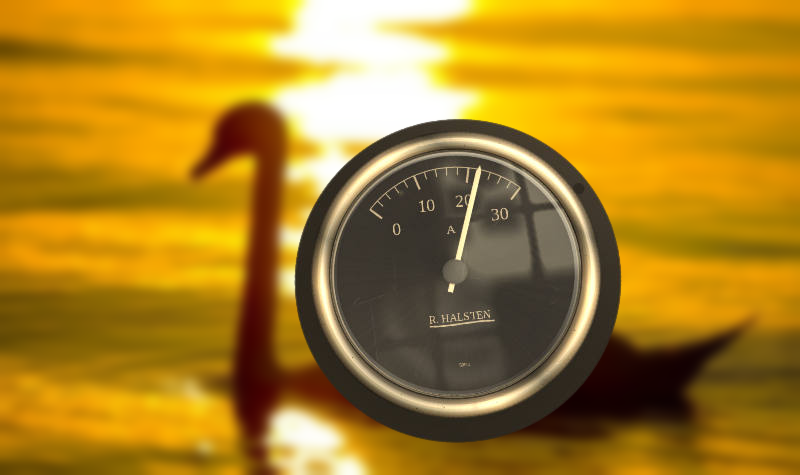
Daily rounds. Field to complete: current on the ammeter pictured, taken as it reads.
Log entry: 22 A
